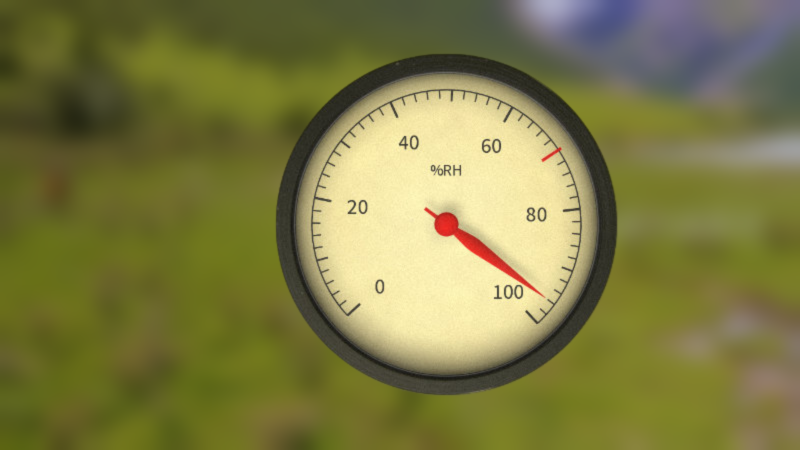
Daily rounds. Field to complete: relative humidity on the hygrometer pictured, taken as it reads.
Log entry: 96 %
